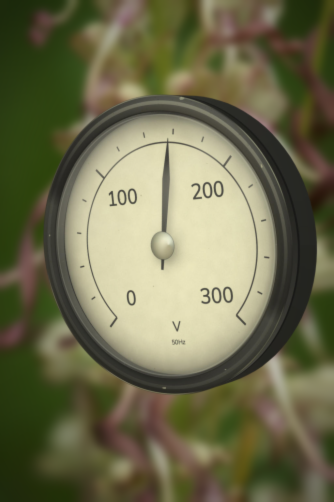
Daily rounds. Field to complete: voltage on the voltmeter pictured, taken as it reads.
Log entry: 160 V
